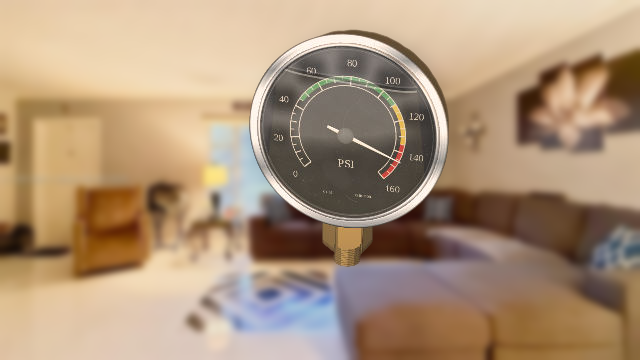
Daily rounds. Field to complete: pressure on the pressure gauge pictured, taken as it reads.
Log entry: 145 psi
